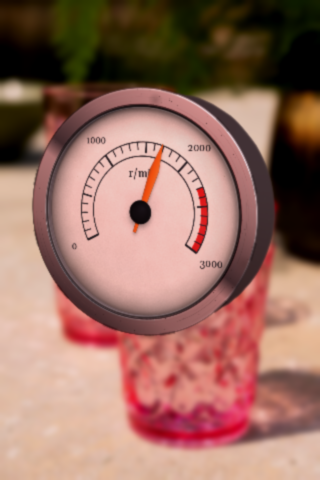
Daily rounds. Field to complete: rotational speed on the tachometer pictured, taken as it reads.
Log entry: 1700 rpm
